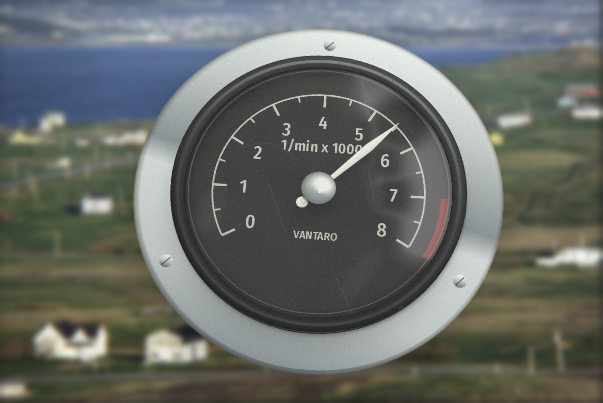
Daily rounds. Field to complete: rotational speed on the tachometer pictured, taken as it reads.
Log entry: 5500 rpm
